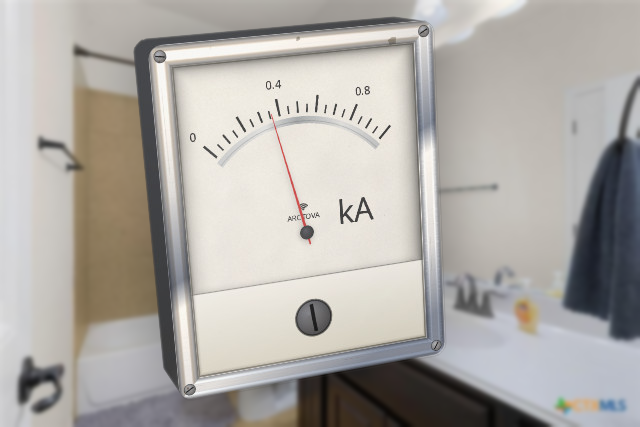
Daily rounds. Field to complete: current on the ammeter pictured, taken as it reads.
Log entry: 0.35 kA
